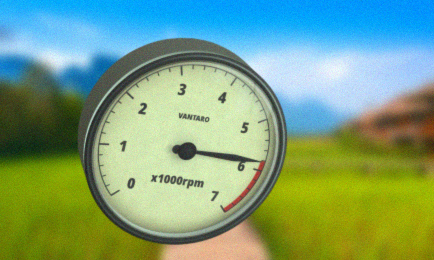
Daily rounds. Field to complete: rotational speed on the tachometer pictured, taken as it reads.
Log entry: 5800 rpm
